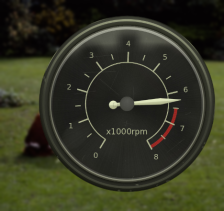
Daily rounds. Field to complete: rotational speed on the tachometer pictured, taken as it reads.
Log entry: 6250 rpm
